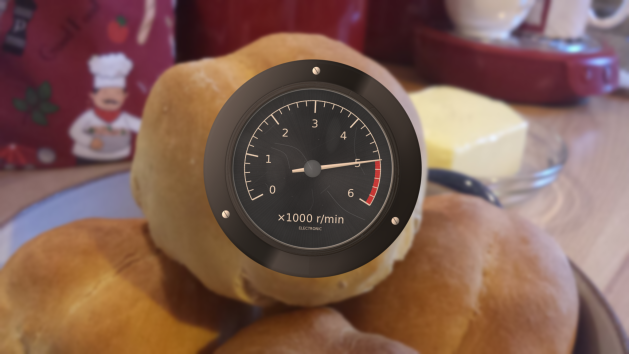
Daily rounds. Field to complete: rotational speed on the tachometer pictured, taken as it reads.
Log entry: 5000 rpm
